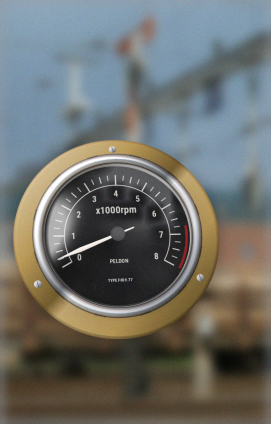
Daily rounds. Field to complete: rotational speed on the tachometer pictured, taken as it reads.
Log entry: 250 rpm
